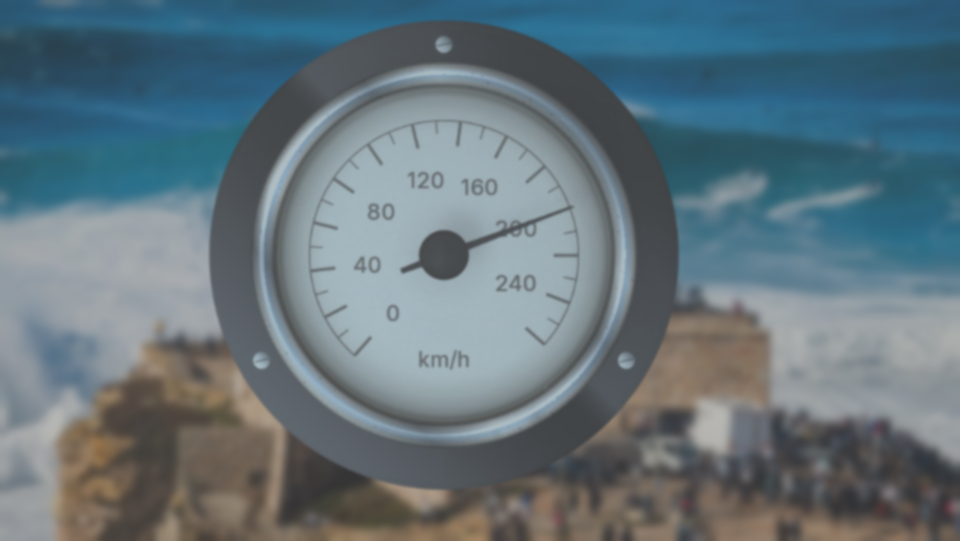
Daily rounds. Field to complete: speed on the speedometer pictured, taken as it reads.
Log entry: 200 km/h
